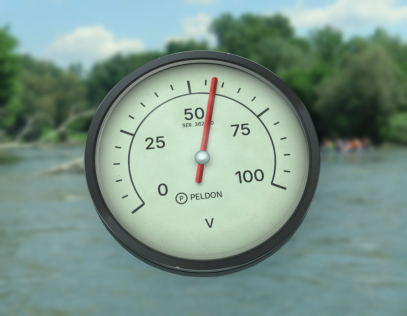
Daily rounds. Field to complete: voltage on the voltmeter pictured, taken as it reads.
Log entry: 57.5 V
